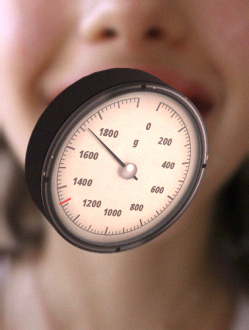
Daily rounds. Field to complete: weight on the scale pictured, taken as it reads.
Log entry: 1720 g
